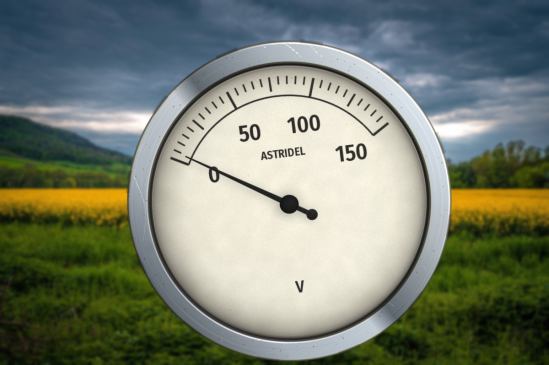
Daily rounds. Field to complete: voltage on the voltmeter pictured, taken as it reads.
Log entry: 5 V
